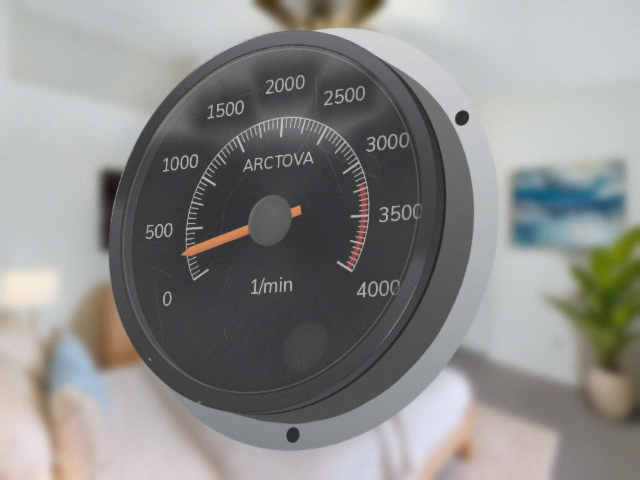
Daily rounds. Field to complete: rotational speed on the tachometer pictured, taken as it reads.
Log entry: 250 rpm
